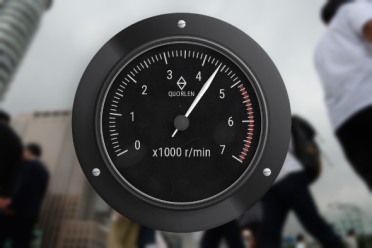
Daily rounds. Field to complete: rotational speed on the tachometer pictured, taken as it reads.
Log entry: 4400 rpm
